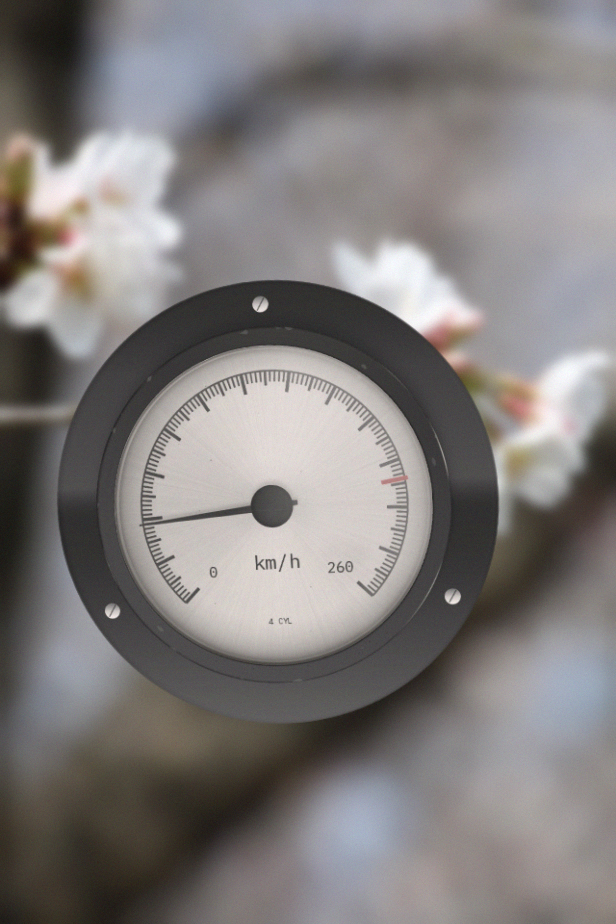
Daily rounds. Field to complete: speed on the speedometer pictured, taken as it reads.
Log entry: 38 km/h
